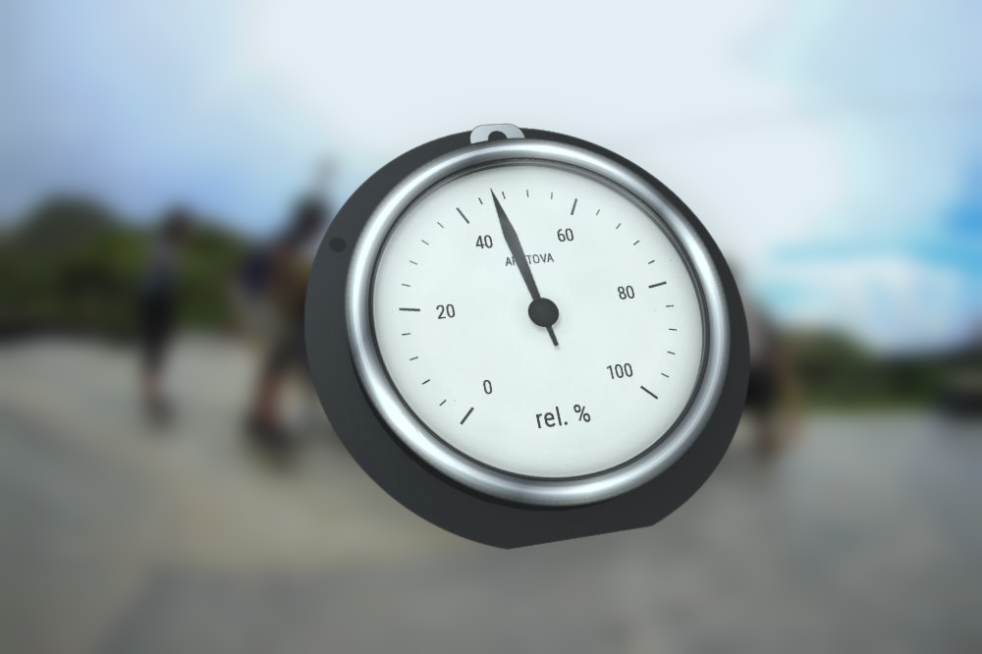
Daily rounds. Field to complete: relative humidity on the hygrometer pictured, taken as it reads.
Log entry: 46 %
